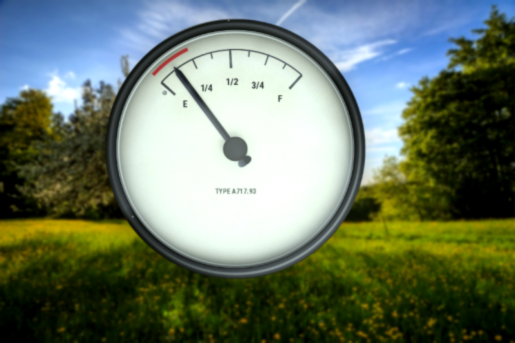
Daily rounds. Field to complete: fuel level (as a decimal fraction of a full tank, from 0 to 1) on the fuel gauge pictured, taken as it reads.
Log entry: 0.125
